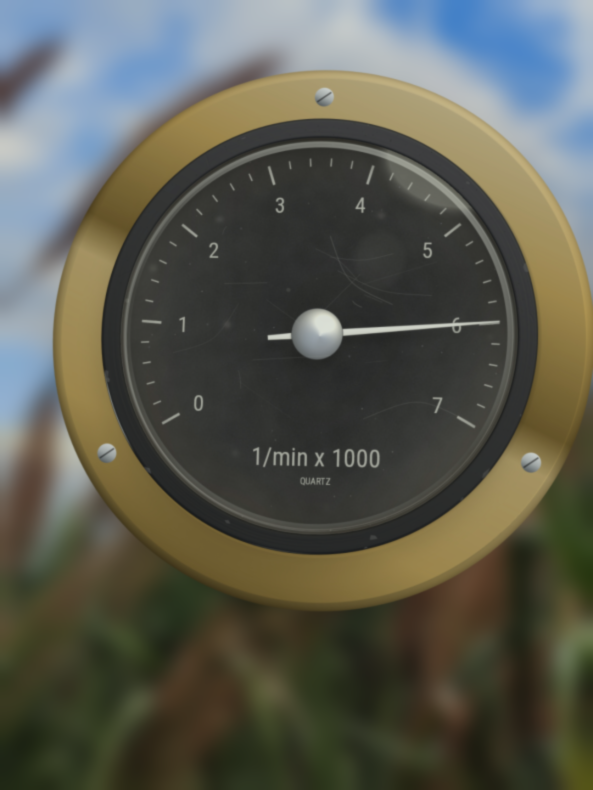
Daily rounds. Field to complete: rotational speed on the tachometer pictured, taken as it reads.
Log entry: 6000 rpm
